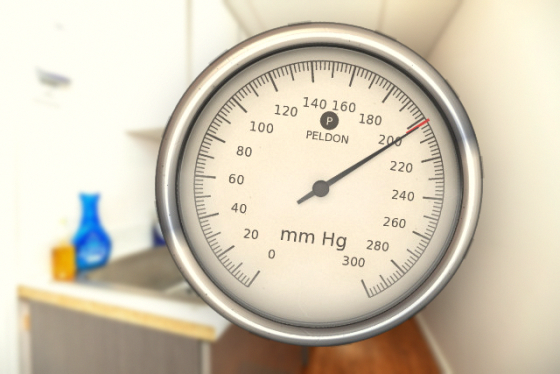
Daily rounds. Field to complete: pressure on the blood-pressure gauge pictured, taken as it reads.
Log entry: 202 mmHg
